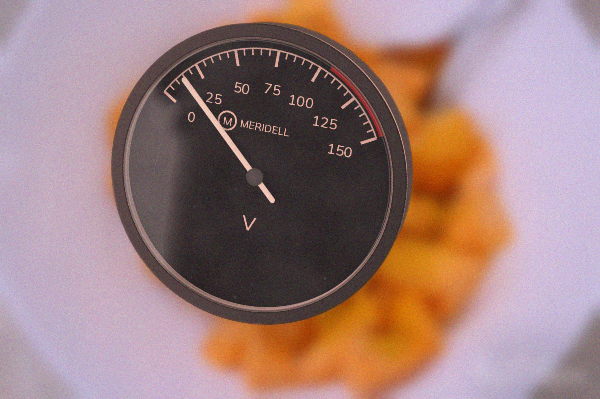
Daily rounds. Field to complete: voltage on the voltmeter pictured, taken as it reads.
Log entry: 15 V
